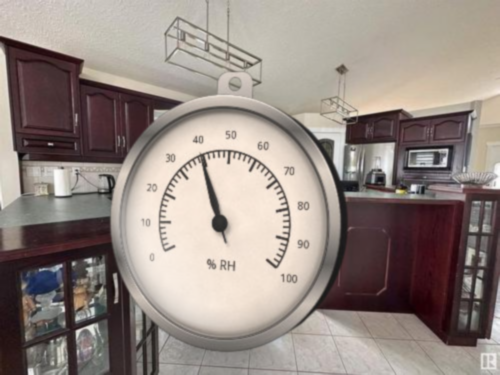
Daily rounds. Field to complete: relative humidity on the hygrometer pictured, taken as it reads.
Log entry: 40 %
